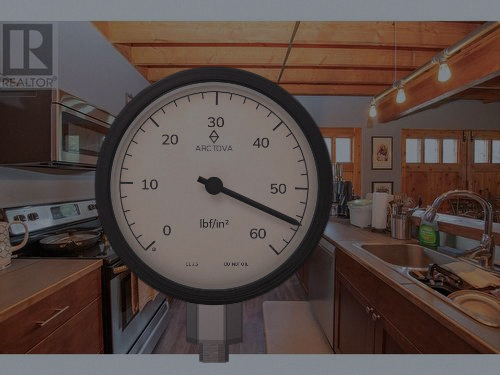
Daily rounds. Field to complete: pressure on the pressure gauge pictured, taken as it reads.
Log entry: 55 psi
